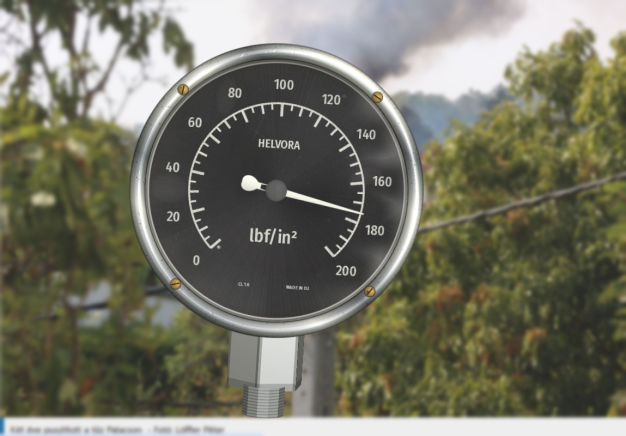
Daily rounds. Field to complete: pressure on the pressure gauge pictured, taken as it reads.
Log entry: 175 psi
